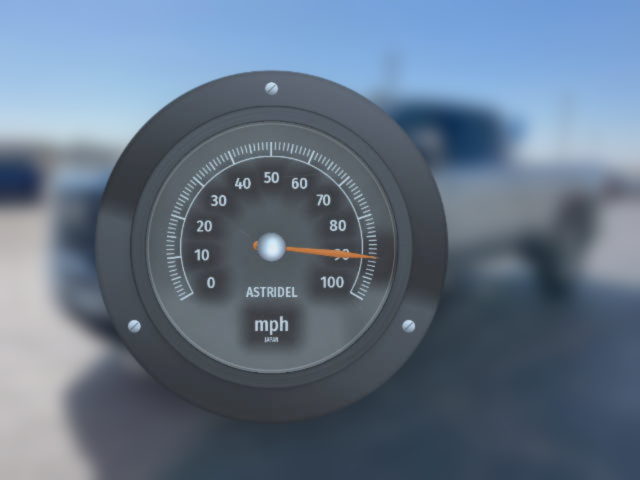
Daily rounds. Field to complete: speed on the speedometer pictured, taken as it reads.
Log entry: 90 mph
